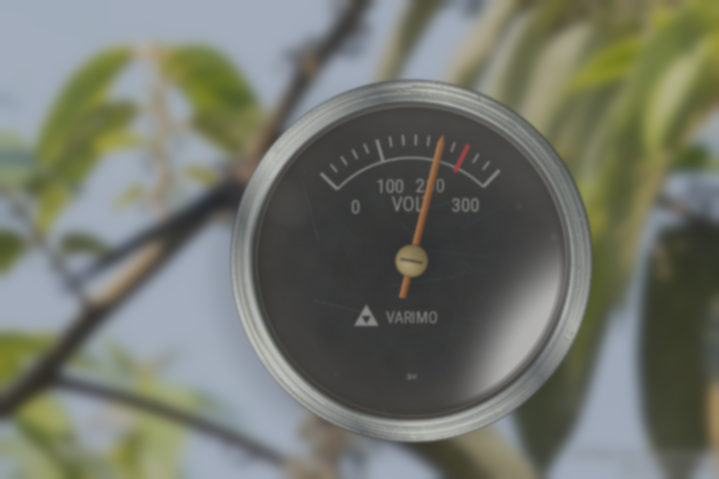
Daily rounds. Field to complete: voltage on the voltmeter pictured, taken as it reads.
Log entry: 200 V
